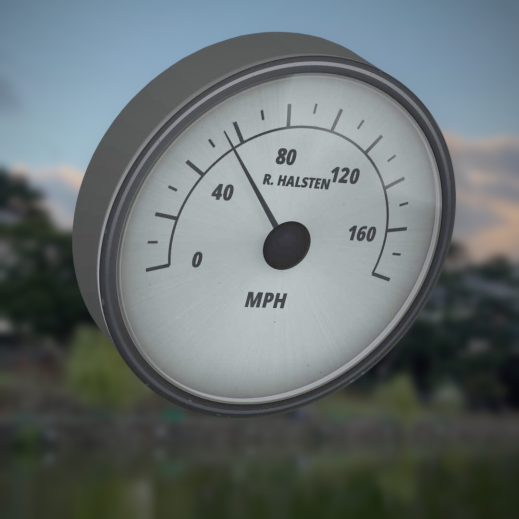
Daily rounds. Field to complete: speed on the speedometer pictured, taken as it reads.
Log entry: 55 mph
